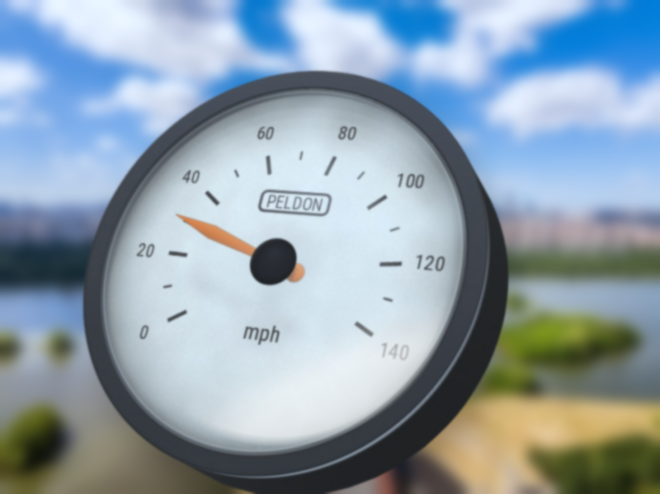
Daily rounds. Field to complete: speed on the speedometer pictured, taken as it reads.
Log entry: 30 mph
